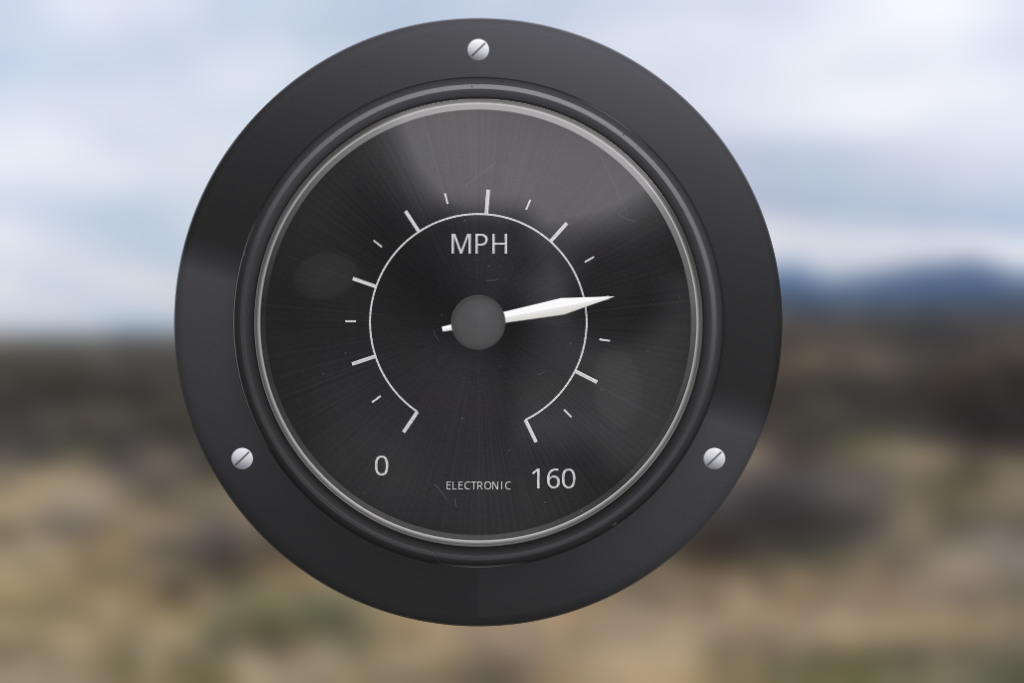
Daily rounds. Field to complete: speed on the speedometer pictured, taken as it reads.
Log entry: 120 mph
